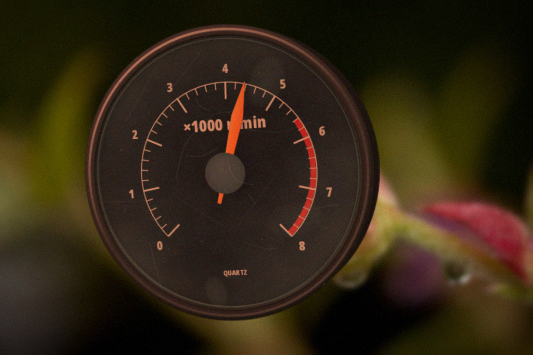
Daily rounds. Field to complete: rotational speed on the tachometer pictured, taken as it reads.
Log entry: 4400 rpm
